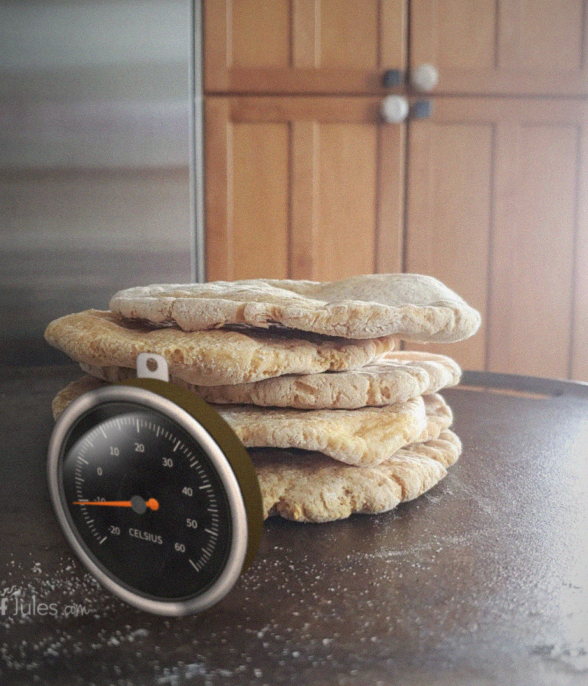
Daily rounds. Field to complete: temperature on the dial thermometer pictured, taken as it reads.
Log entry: -10 °C
